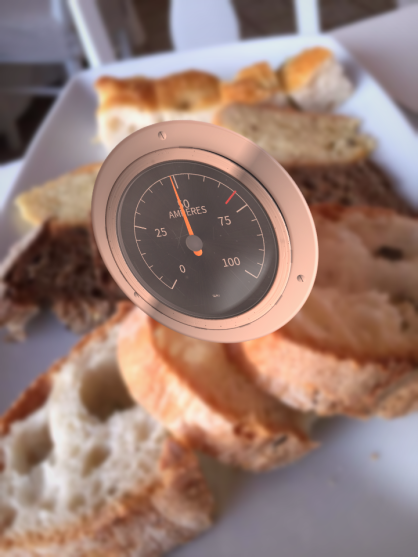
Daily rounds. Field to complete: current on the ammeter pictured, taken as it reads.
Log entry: 50 A
